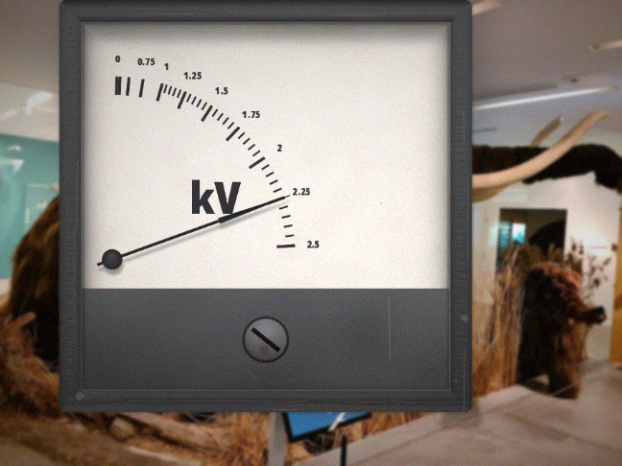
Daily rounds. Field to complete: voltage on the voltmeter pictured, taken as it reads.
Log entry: 2.25 kV
